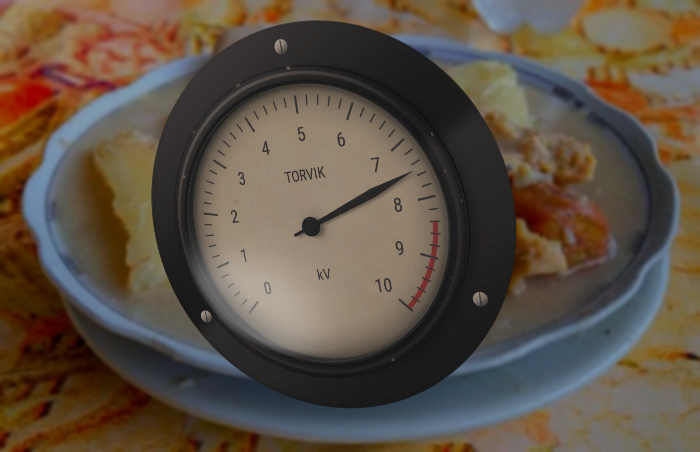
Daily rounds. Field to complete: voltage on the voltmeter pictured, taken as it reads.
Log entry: 7.5 kV
